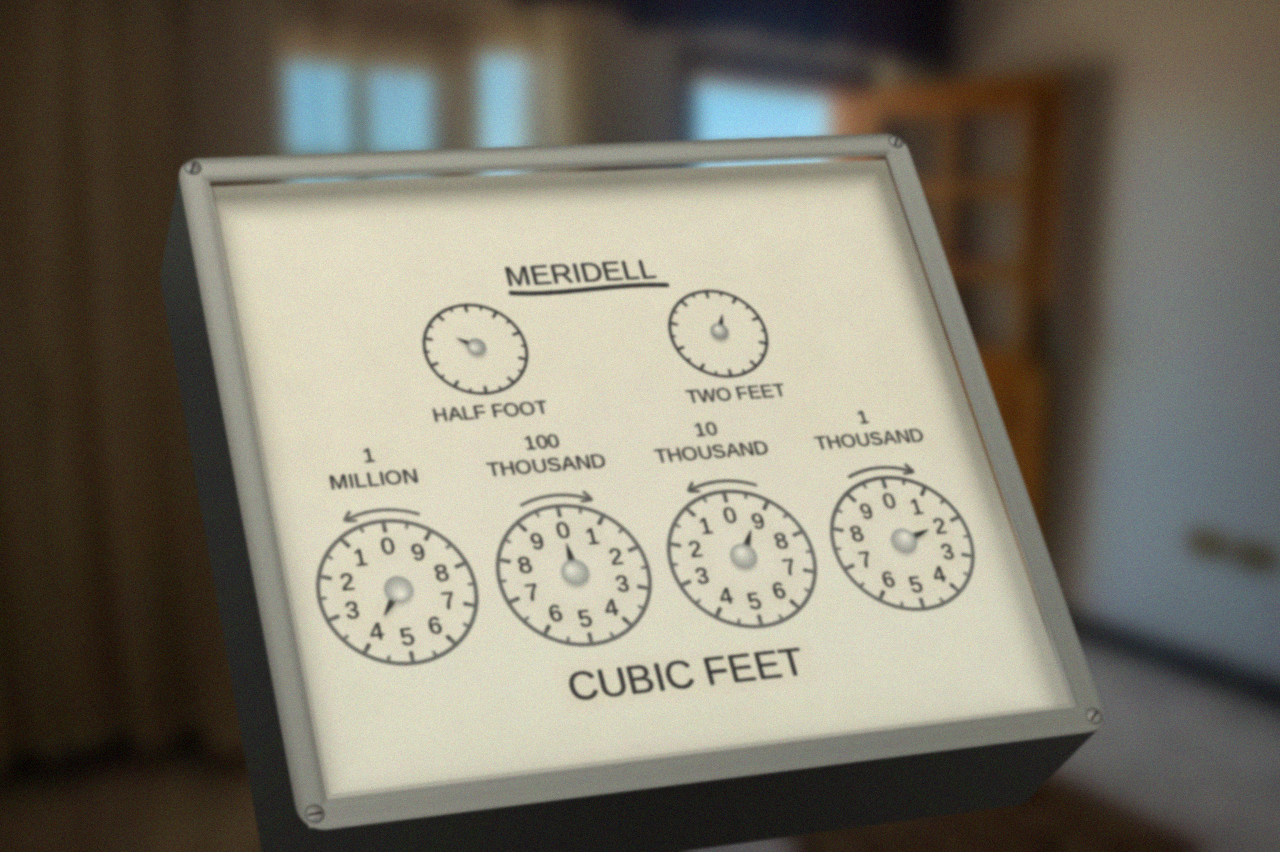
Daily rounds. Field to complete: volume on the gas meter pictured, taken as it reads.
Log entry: 399200 ft³
